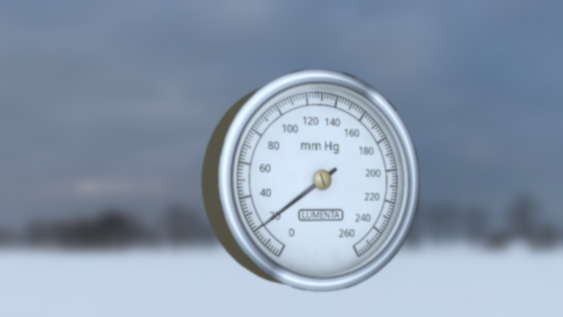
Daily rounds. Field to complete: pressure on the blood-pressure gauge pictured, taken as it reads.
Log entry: 20 mmHg
